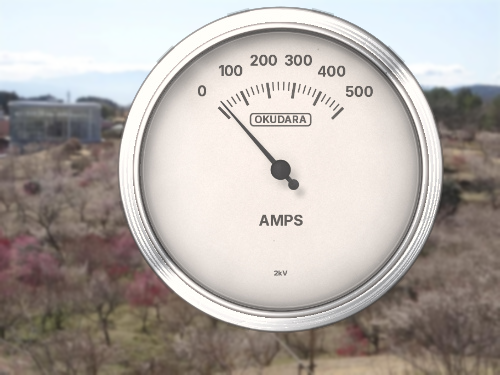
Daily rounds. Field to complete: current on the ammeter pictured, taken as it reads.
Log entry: 20 A
